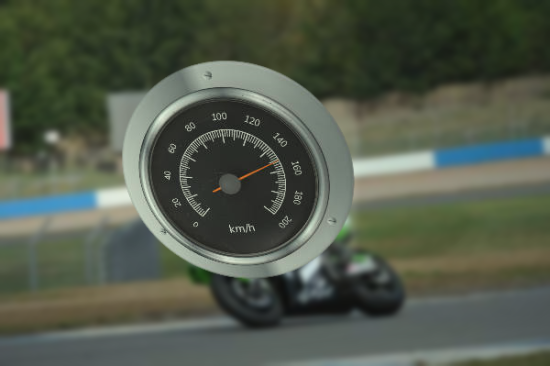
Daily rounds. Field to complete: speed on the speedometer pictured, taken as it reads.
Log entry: 150 km/h
